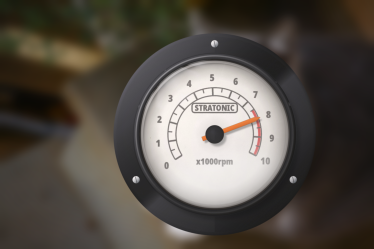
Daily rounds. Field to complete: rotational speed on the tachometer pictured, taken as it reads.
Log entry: 8000 rpm
